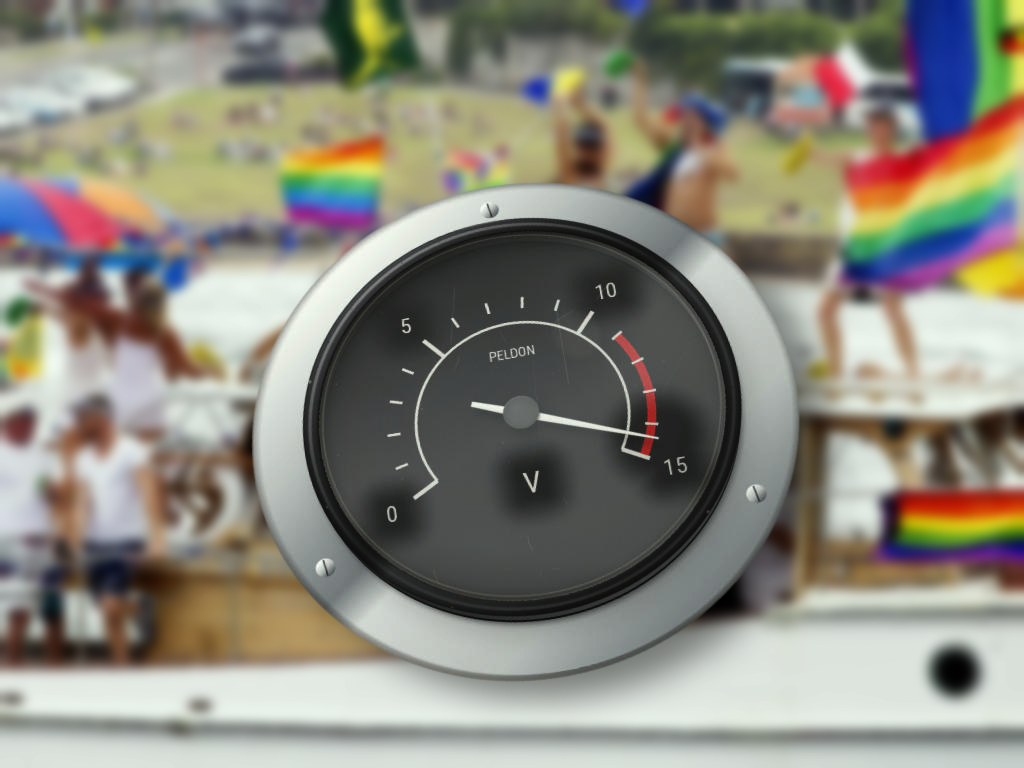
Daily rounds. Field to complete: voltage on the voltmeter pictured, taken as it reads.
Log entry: 14.5 V
